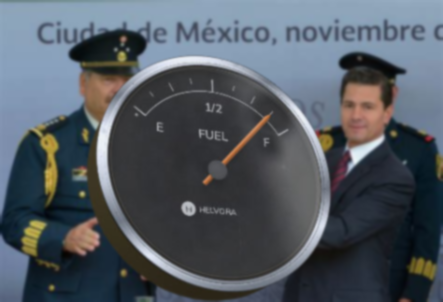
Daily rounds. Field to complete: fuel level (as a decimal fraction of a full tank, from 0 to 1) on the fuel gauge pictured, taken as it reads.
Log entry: 0.875
